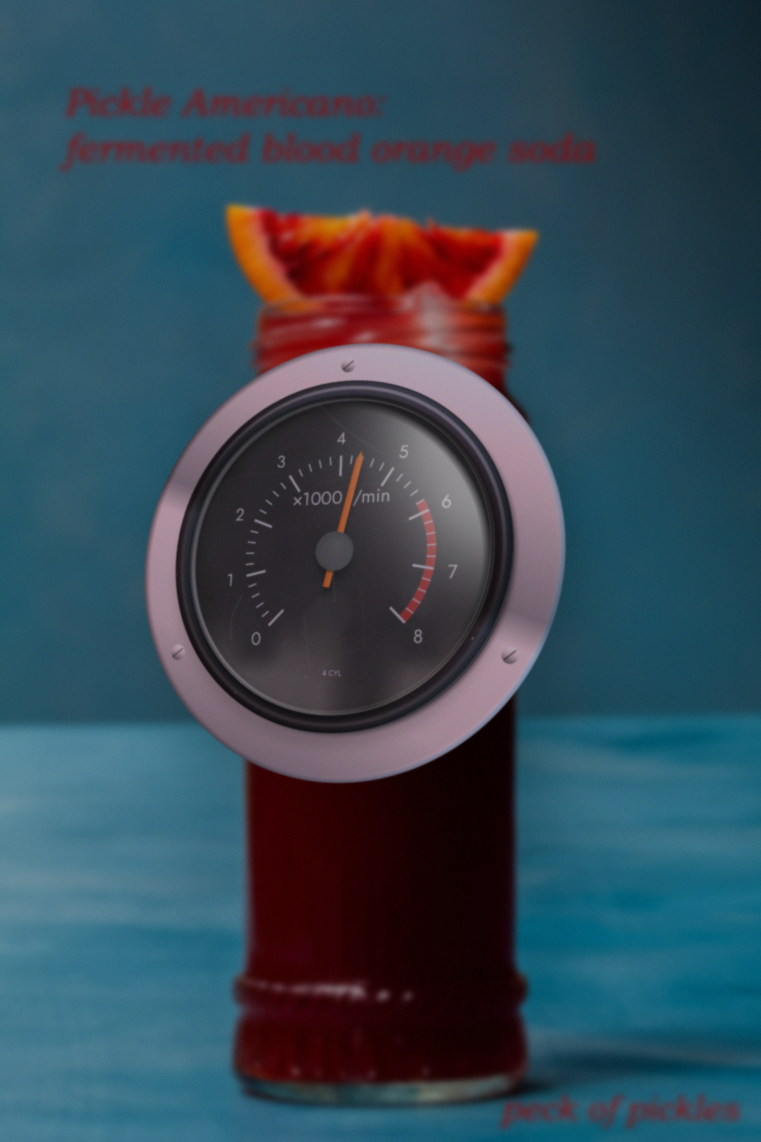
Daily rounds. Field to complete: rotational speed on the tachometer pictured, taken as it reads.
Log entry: 4400 rpm
